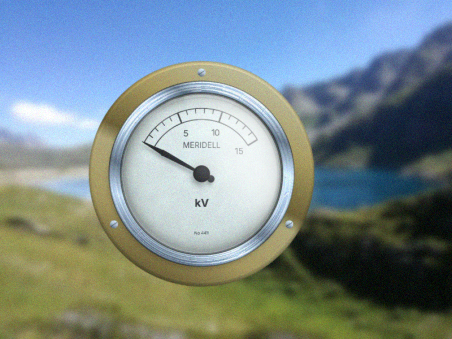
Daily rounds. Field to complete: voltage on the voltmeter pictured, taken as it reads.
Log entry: 0 kV
